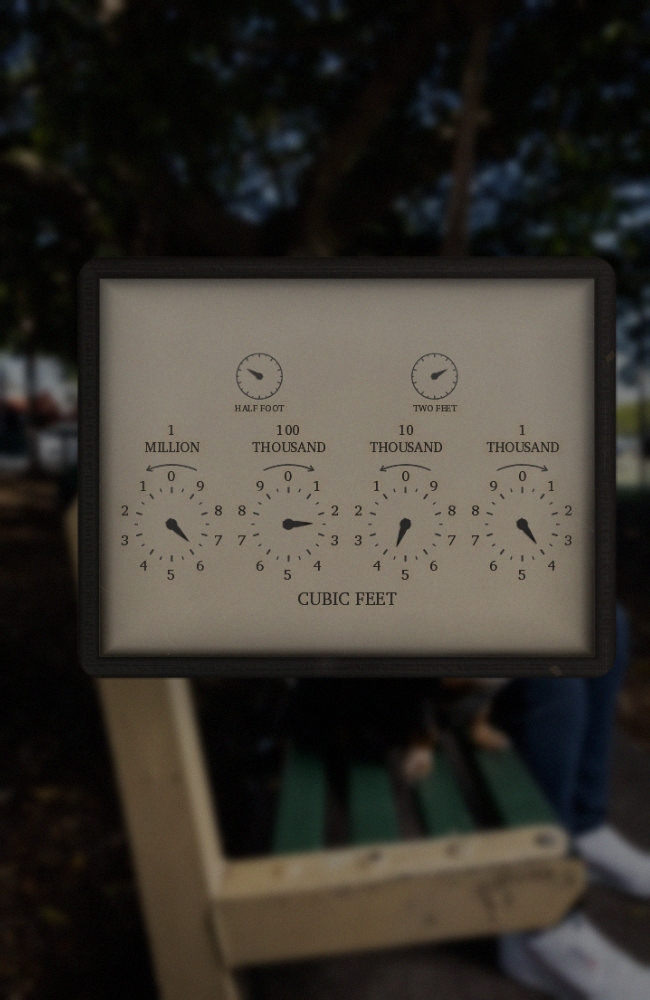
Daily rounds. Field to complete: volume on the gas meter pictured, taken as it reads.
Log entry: 624400 ft³
